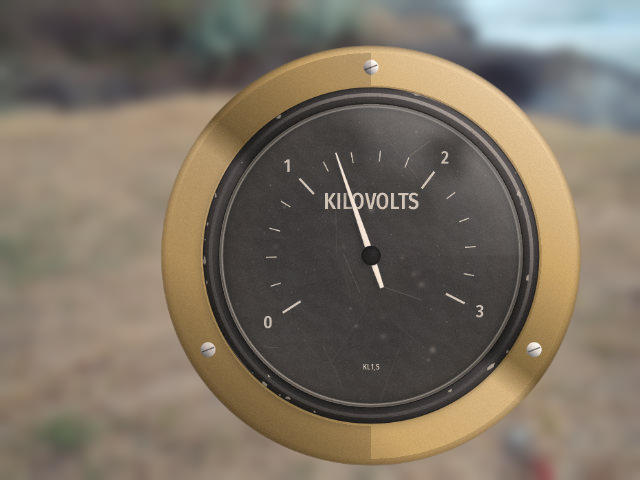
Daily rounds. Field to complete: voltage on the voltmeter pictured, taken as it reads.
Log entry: 1.3 kV
